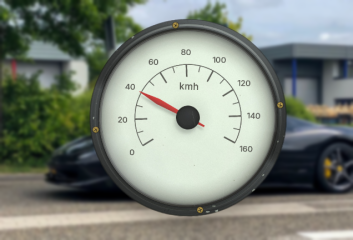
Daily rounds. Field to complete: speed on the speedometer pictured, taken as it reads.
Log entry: 40 km/h
